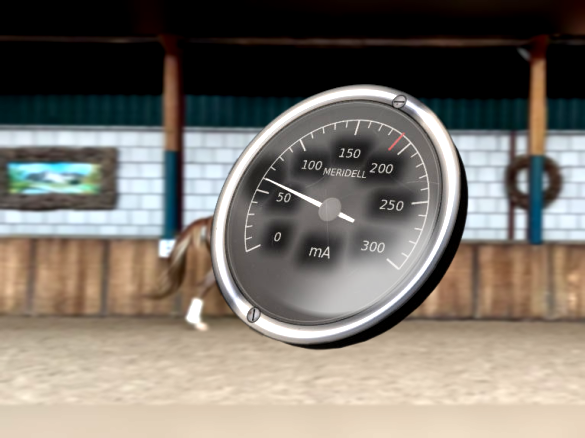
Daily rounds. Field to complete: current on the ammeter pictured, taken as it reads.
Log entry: 60 mA
